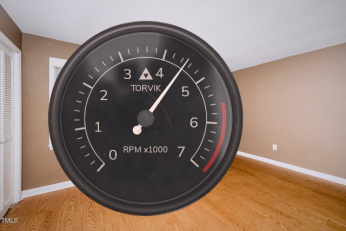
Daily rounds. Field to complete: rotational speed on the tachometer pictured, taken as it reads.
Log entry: 4500 rpm
